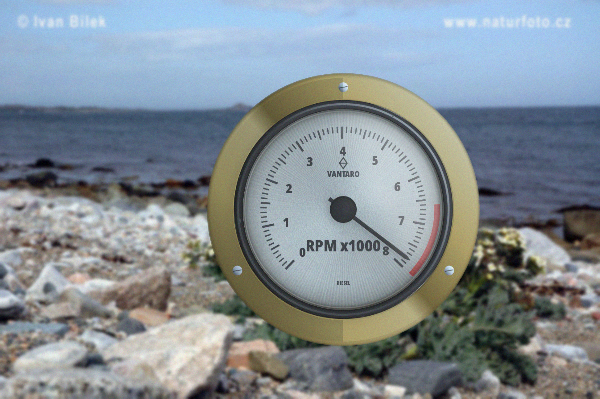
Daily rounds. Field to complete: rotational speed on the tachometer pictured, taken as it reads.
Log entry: 7800 rpm
